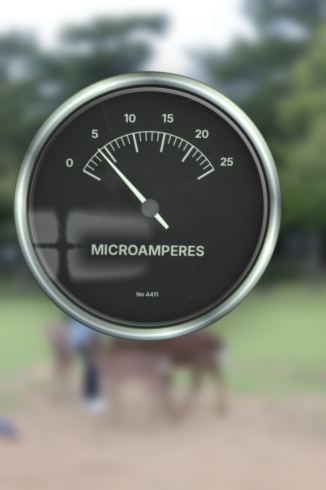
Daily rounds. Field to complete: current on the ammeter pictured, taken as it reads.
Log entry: 4 µA
